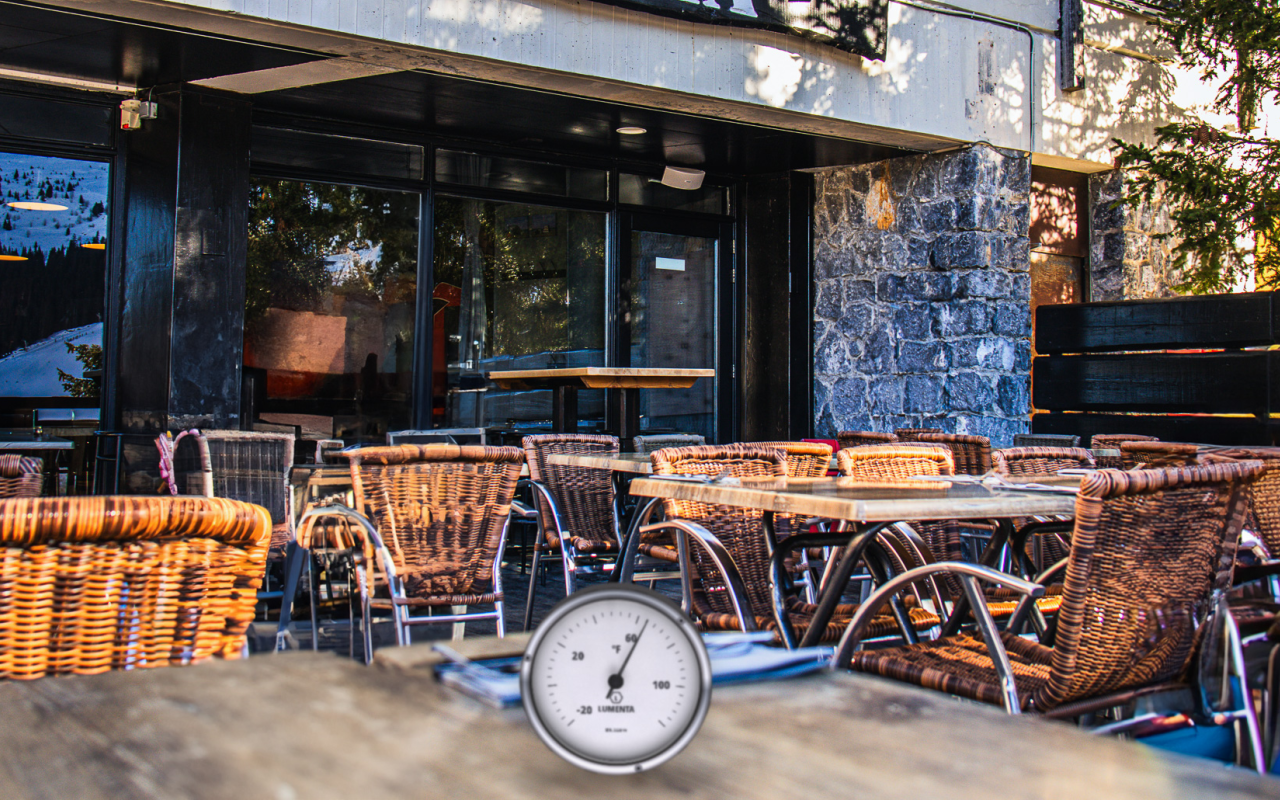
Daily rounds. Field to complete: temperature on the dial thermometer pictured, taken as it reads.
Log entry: 64 °F
